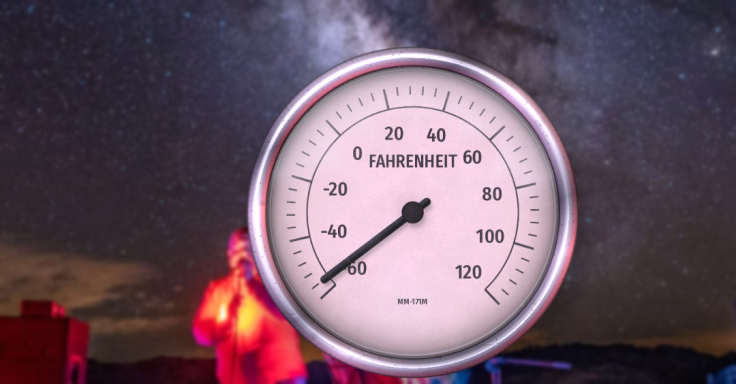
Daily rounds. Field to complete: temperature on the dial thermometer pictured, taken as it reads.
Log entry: -56 °F
